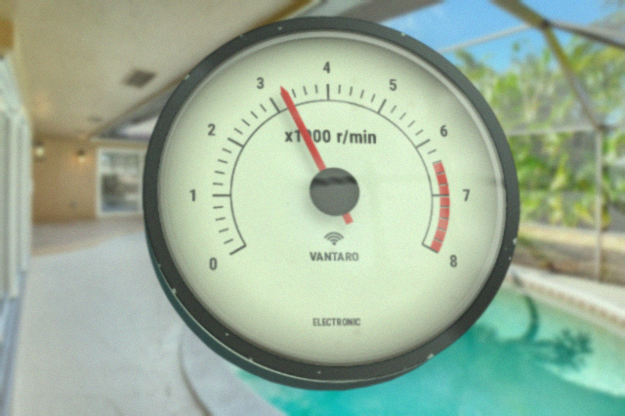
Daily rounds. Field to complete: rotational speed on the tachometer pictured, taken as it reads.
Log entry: 3200 rpm
